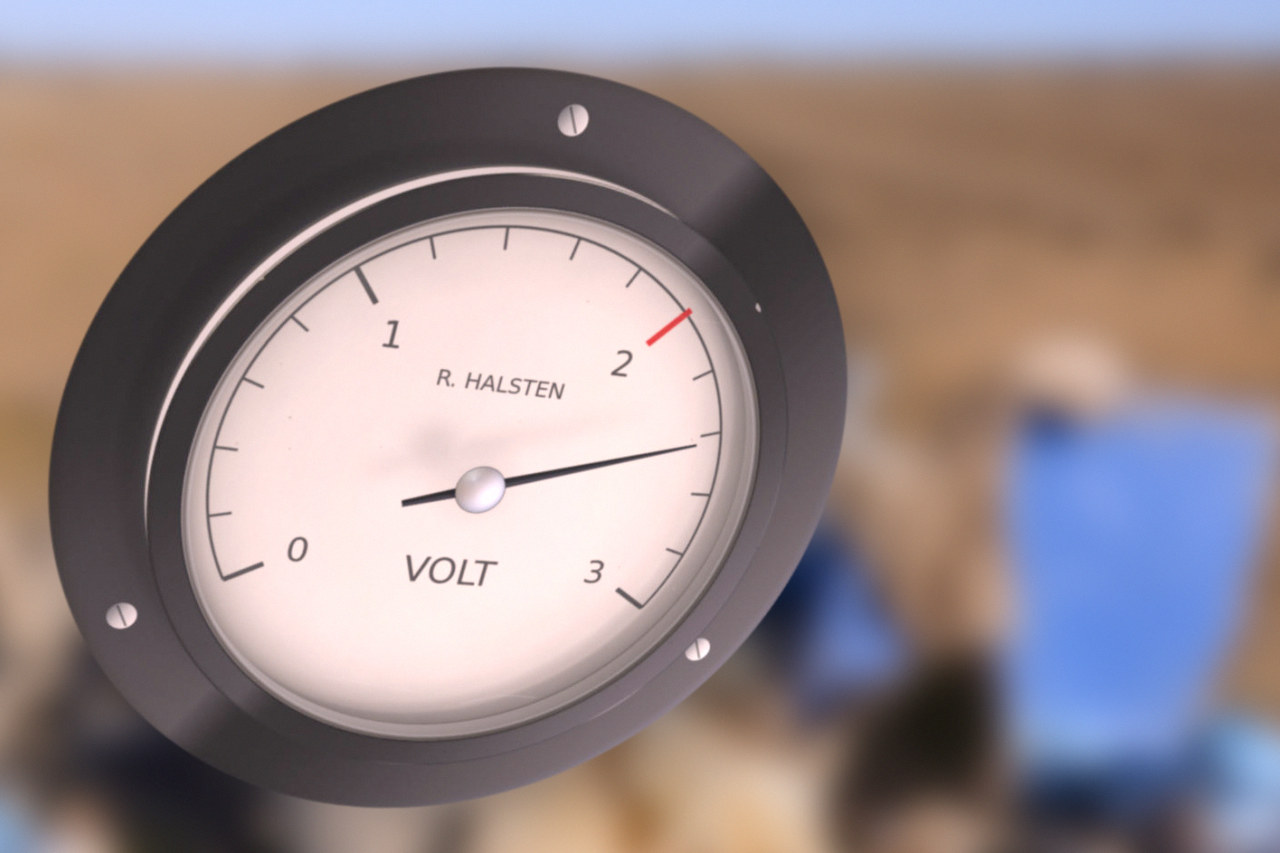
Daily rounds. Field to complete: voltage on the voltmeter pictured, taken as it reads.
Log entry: 2.4 V
